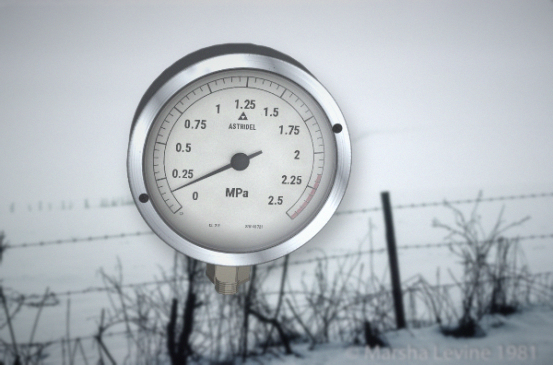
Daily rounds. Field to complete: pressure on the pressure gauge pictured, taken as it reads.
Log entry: 0.15 MPa
